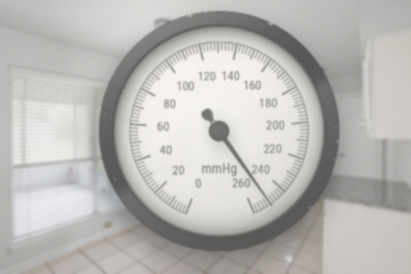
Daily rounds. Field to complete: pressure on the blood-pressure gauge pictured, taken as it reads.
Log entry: 250 mmHg
